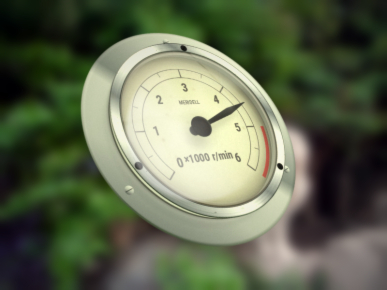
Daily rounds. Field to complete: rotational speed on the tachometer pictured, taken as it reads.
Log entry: 4500 rpm
